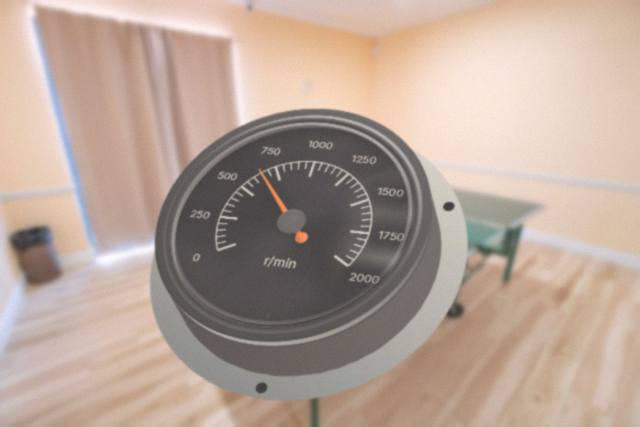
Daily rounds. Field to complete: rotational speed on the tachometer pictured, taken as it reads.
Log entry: 650 rpm
